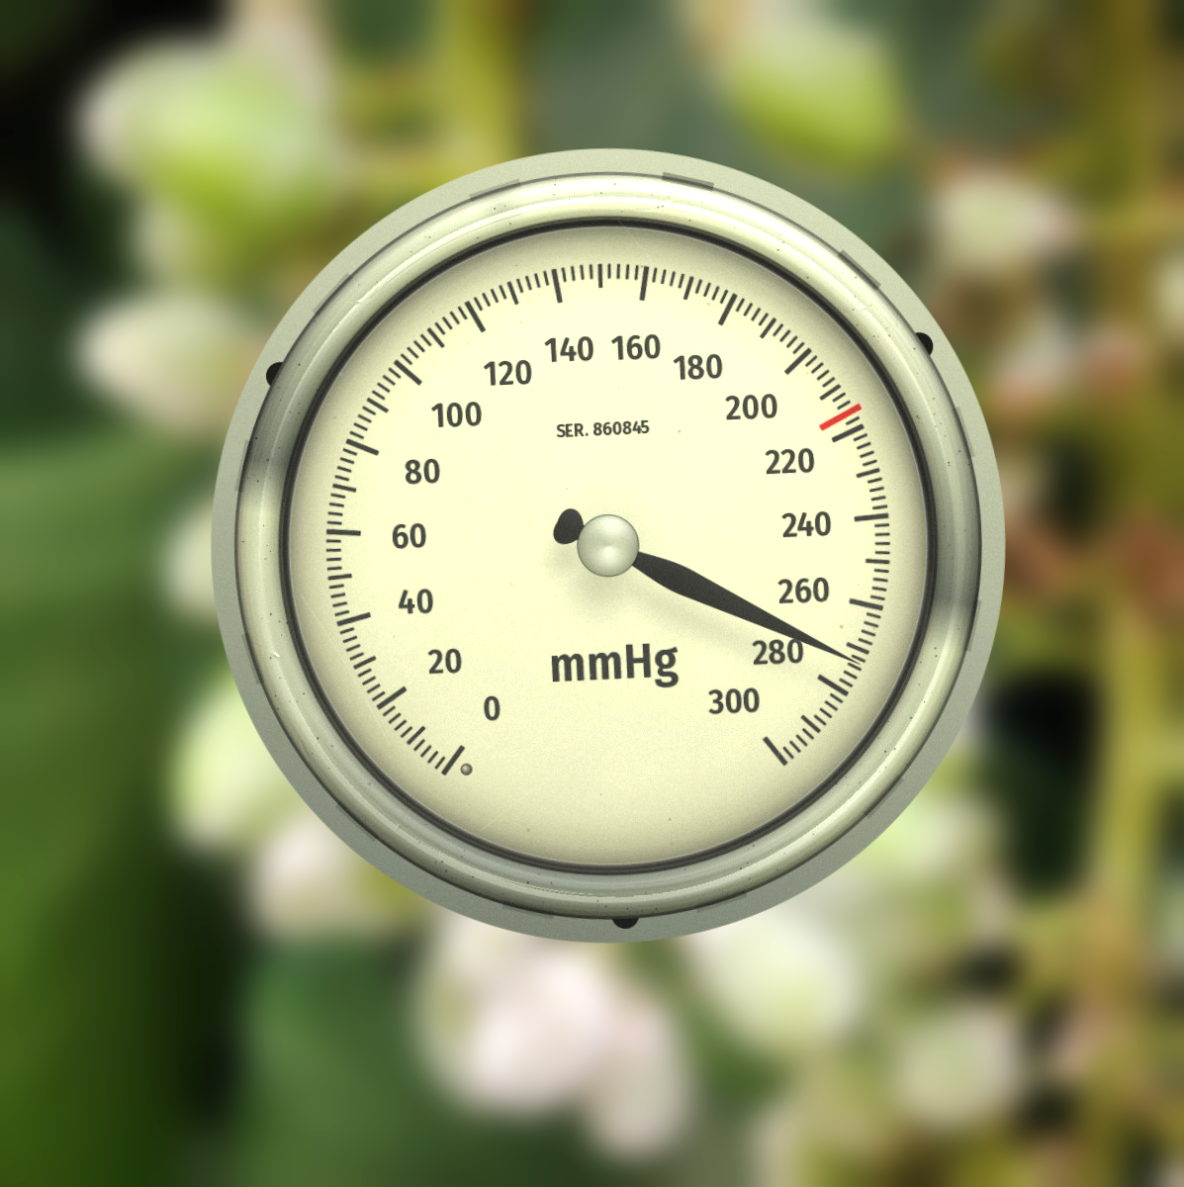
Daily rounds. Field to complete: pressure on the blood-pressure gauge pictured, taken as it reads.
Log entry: 273 mmHg
